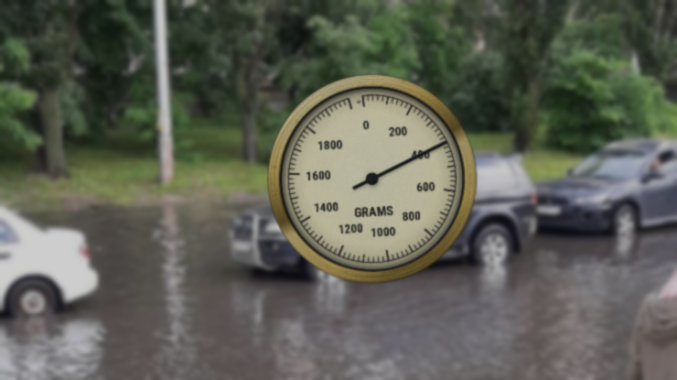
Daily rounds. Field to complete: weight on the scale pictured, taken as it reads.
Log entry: 400 g
